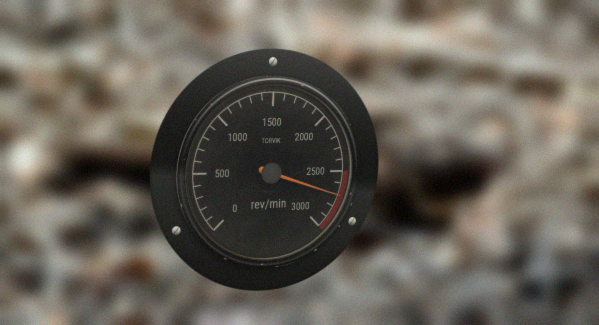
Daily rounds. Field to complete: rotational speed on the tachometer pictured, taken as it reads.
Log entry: 2700 rpm
